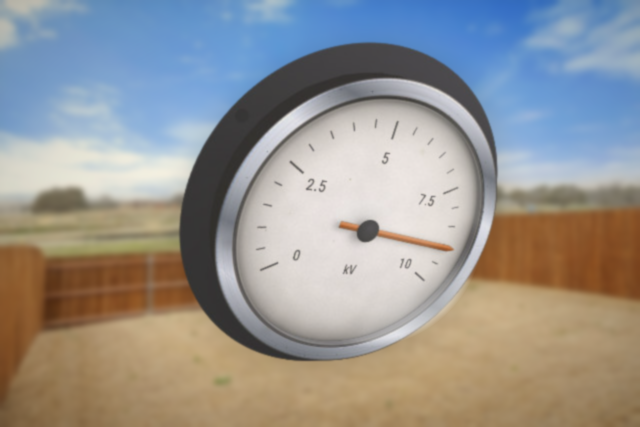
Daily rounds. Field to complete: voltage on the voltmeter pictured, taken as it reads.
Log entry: 9 kV
